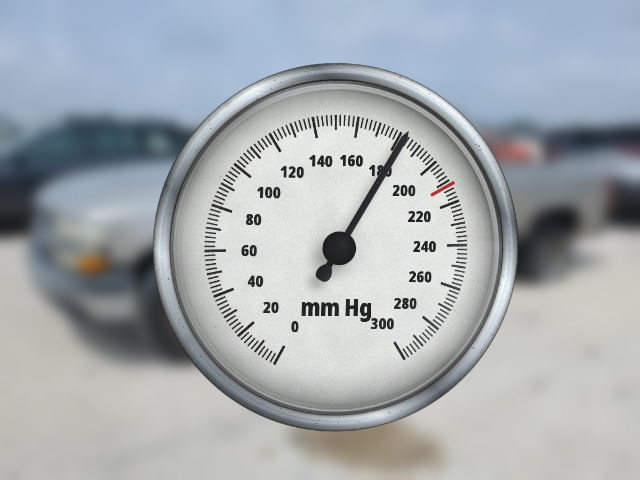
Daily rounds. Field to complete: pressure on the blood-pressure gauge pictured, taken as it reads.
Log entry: 182 mmHg
